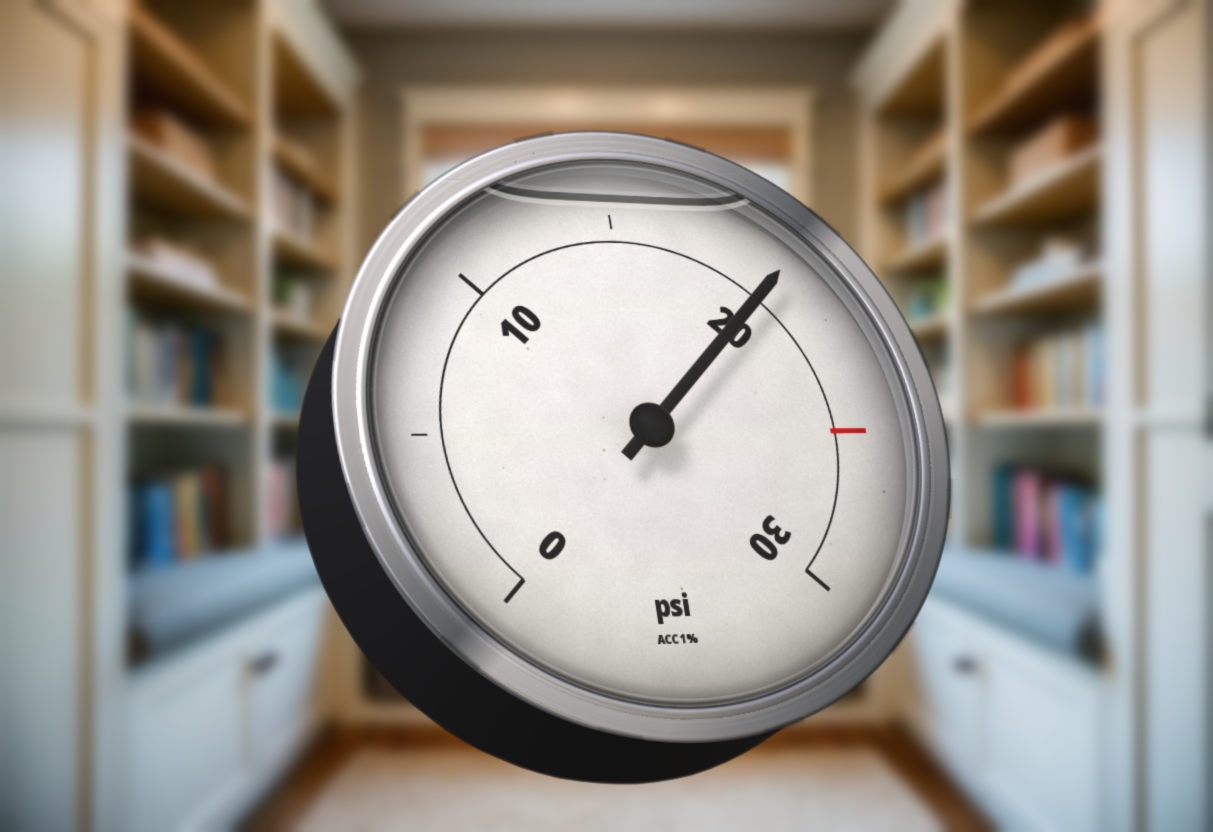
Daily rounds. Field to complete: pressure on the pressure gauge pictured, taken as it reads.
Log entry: 20 psi
